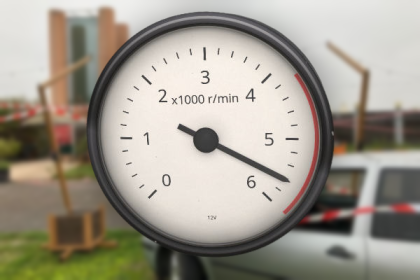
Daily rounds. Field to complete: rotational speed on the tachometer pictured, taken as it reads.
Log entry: 5600 rpm
